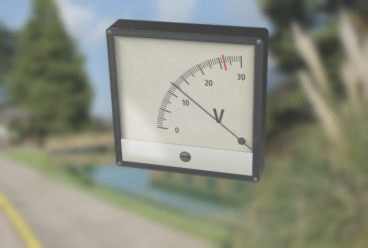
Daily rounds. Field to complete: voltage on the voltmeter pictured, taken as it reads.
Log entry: 12.5 V
